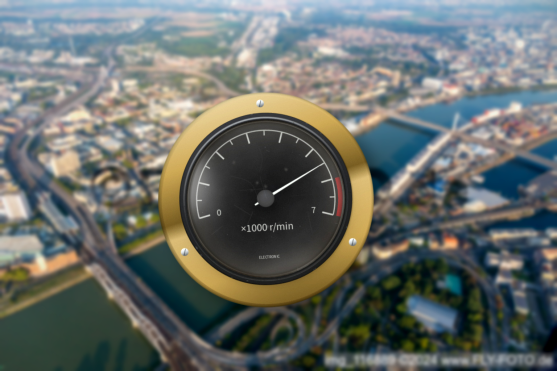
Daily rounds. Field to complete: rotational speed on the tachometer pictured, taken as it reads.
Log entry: 5500 rpm
